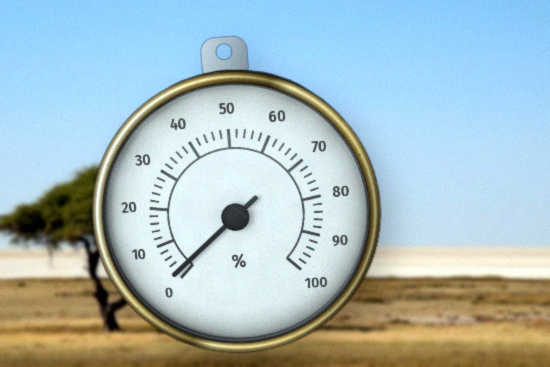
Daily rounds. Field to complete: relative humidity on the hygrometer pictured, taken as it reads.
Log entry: 2 %
